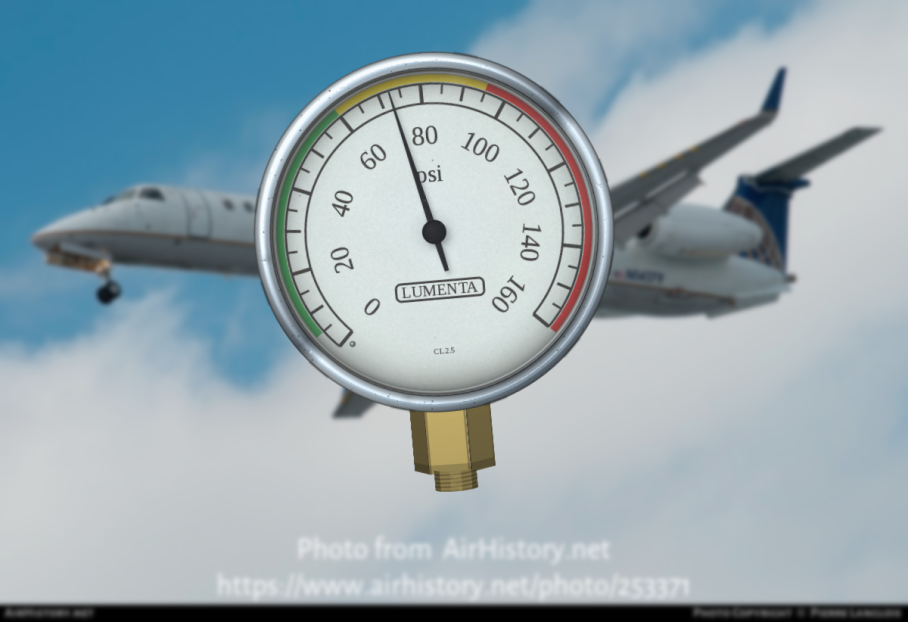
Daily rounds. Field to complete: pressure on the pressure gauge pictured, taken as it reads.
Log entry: 72.5 psi
